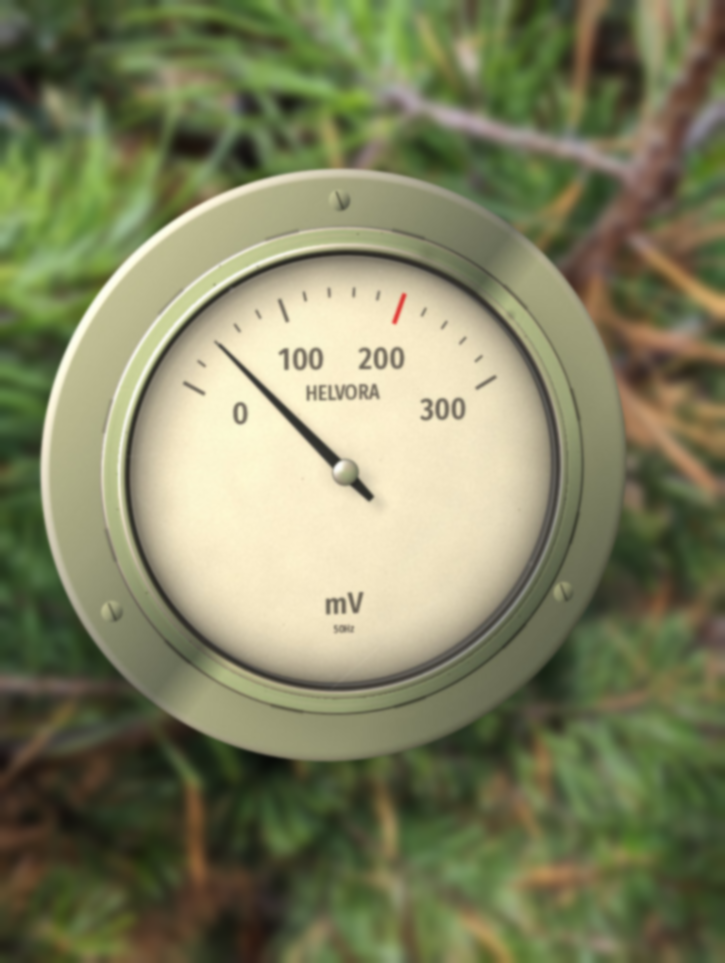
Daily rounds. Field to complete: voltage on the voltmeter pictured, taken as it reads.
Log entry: 40 mV
